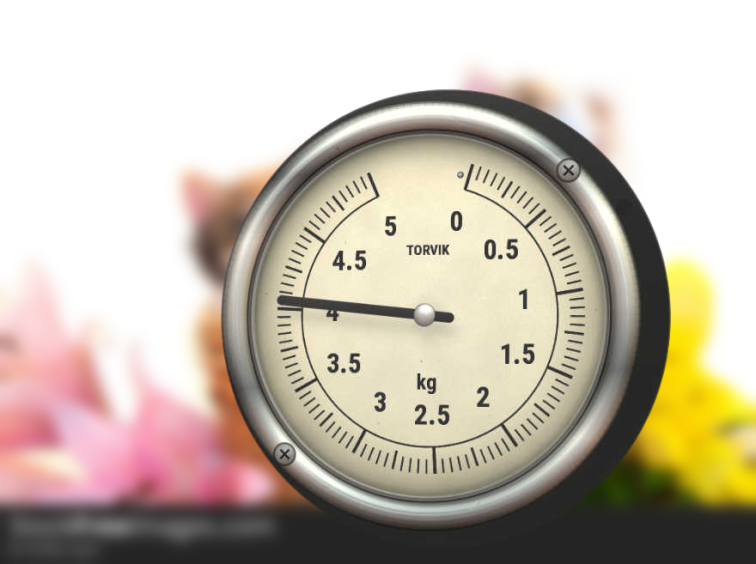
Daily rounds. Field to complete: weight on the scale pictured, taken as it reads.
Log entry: 4.05 kg
